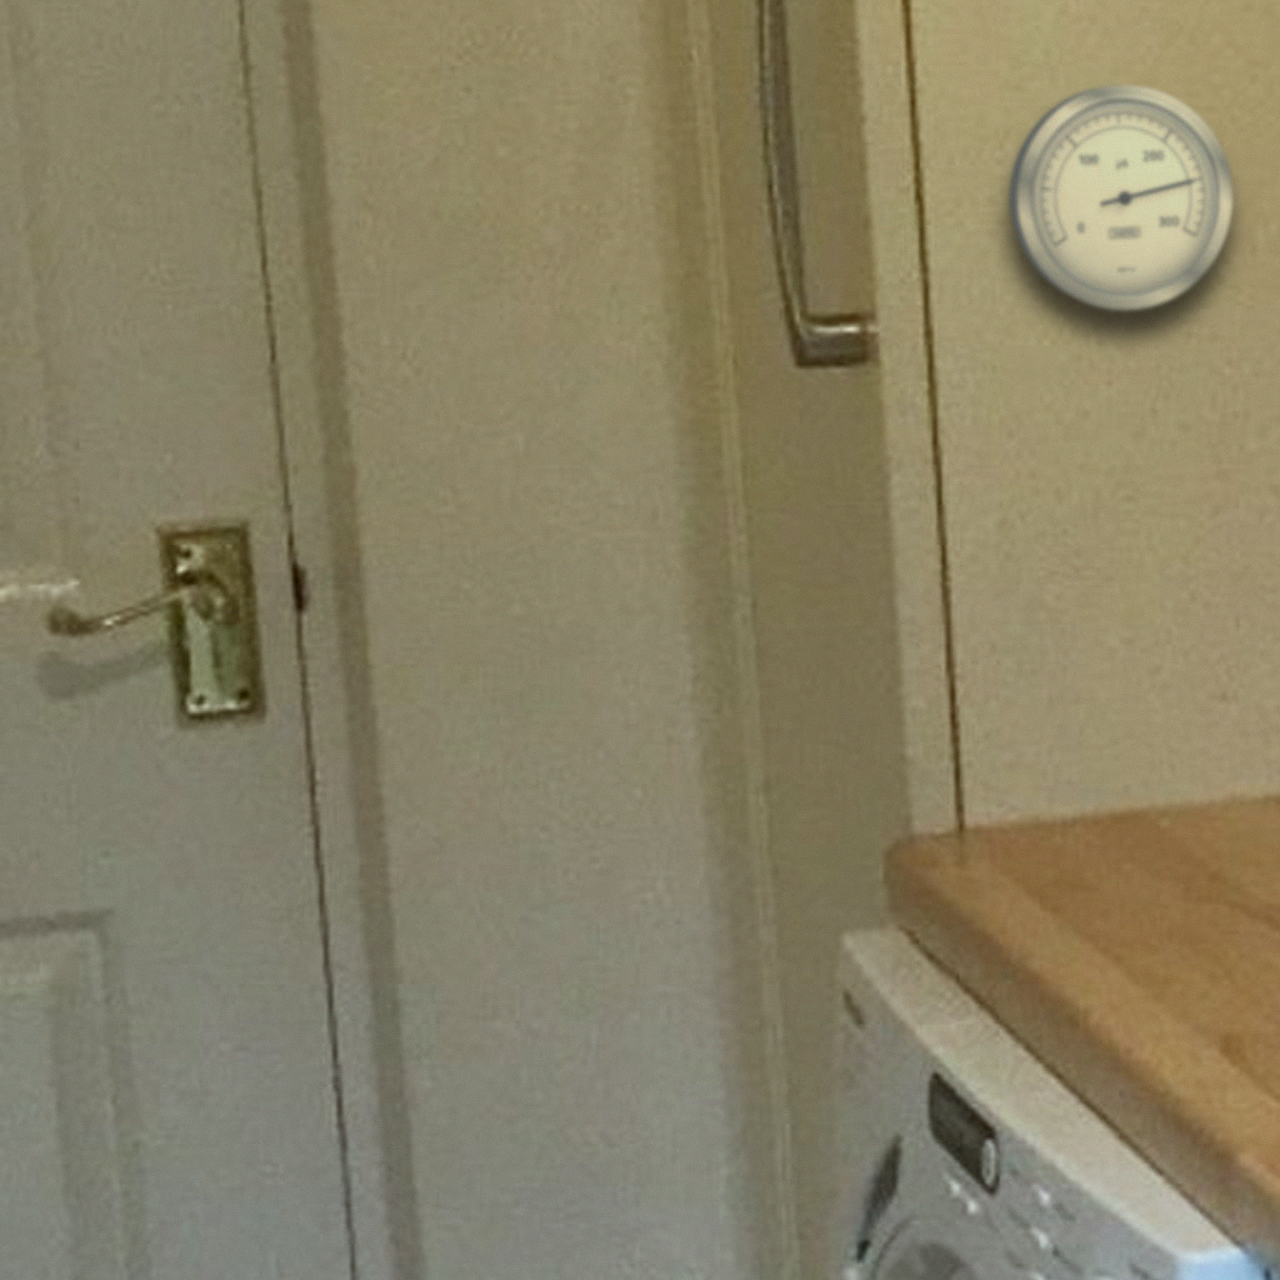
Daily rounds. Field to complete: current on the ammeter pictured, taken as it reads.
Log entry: 250 µA
